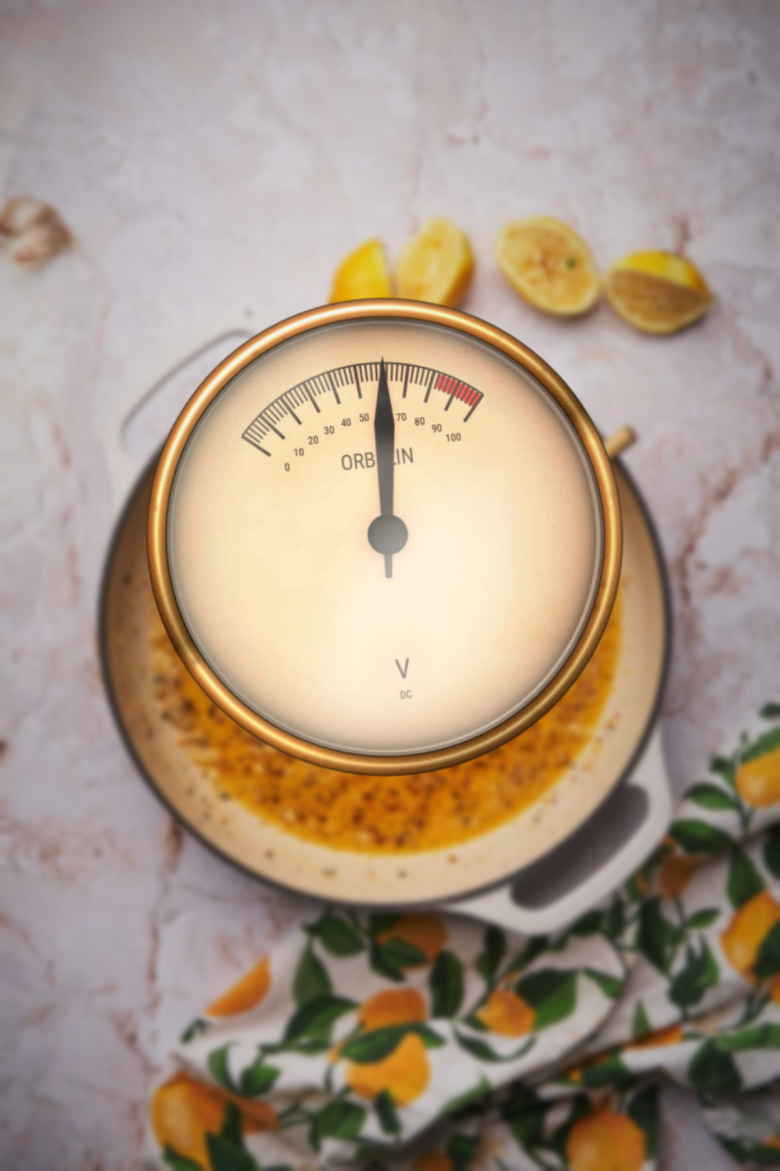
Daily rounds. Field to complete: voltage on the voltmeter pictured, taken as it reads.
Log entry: 60 V
